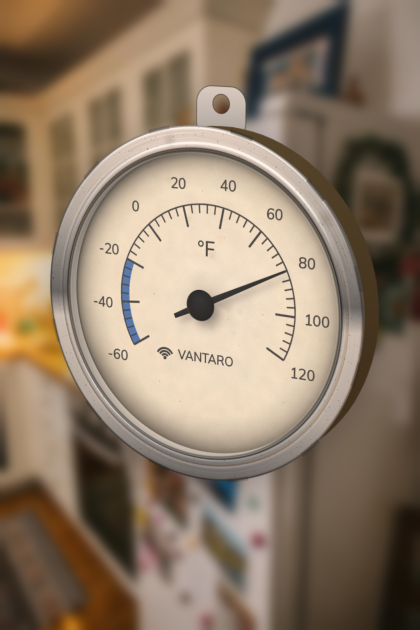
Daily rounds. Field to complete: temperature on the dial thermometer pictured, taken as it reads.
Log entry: 80 °F
